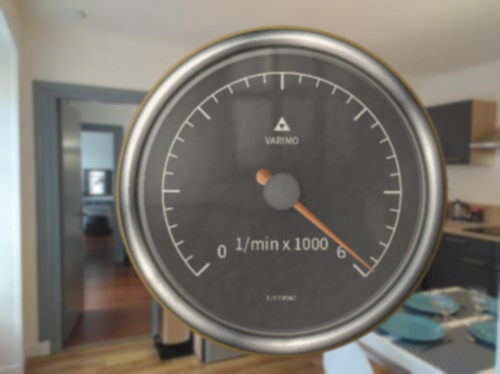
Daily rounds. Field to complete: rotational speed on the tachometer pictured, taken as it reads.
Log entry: 5900 rpm
